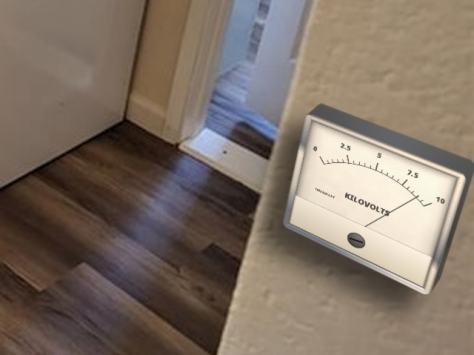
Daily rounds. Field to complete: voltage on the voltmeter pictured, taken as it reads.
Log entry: 9 kV
